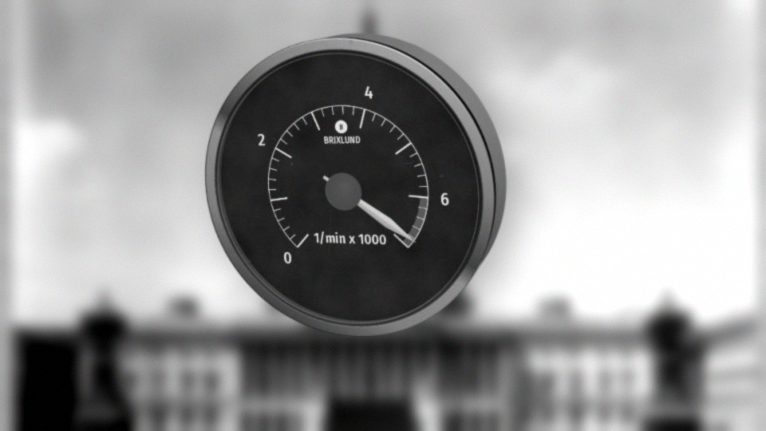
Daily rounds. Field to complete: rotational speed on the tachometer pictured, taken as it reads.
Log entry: 6800 rpm
